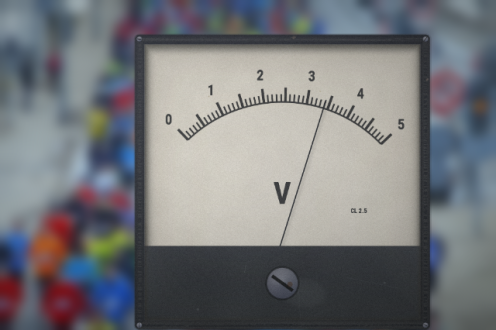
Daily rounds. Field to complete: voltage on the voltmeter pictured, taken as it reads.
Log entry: 3.4 V
